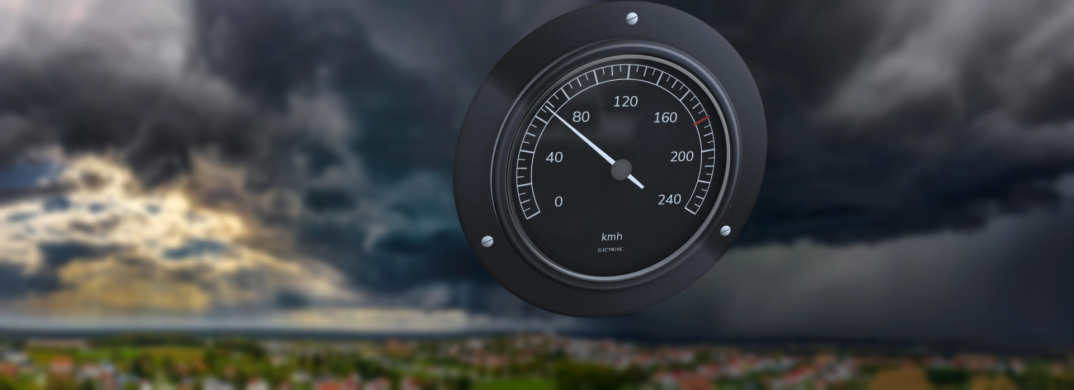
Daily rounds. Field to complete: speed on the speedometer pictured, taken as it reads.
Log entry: 67.5 km/h
